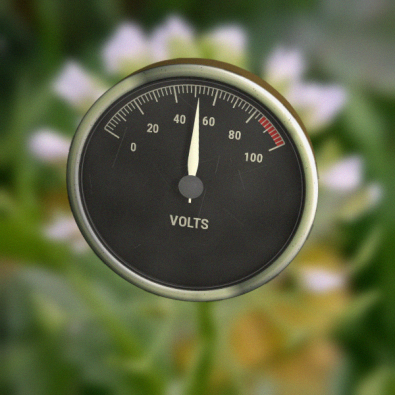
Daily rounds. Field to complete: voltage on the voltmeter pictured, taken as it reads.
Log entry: 52 V
